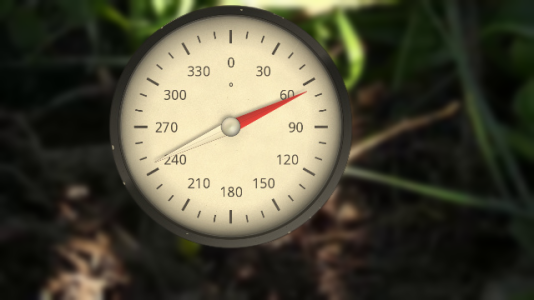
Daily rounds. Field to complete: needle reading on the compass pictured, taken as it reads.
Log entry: 65 °
